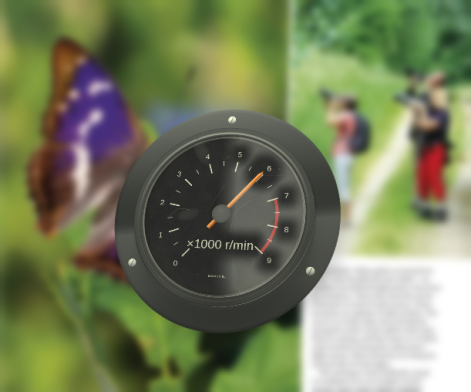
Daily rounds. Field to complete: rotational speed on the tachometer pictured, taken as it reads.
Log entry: 6000 rpm
